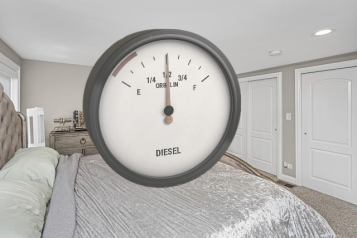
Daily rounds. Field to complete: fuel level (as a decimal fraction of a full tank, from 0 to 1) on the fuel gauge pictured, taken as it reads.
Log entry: 0.5
